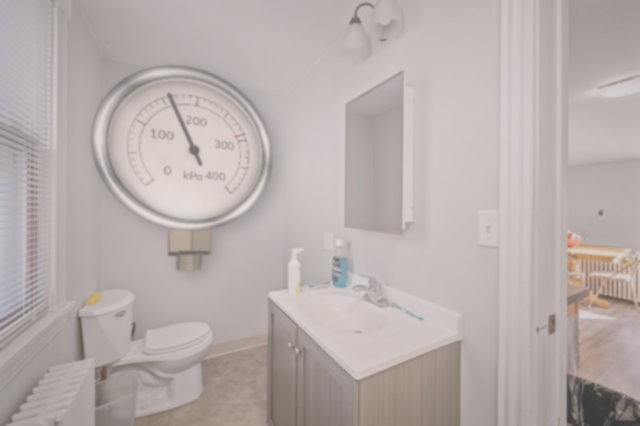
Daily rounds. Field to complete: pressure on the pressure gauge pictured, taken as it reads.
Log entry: 160 kPa
